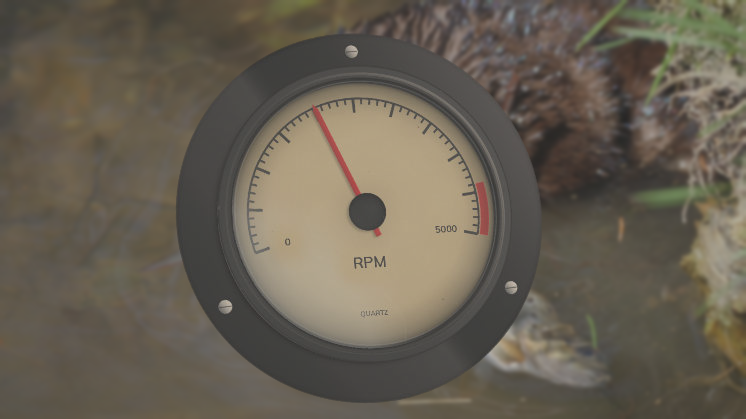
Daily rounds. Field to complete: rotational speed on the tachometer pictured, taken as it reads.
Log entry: 2000 rpm
